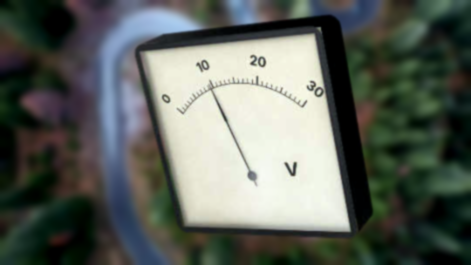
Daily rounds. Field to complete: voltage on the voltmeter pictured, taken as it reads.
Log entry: 10 V
